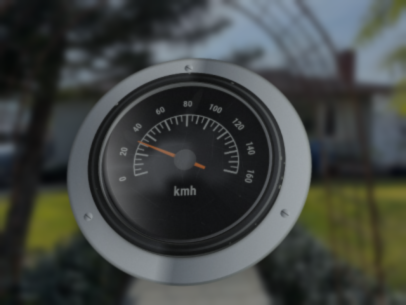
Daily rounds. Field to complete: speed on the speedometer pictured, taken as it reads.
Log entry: 30 km/h
